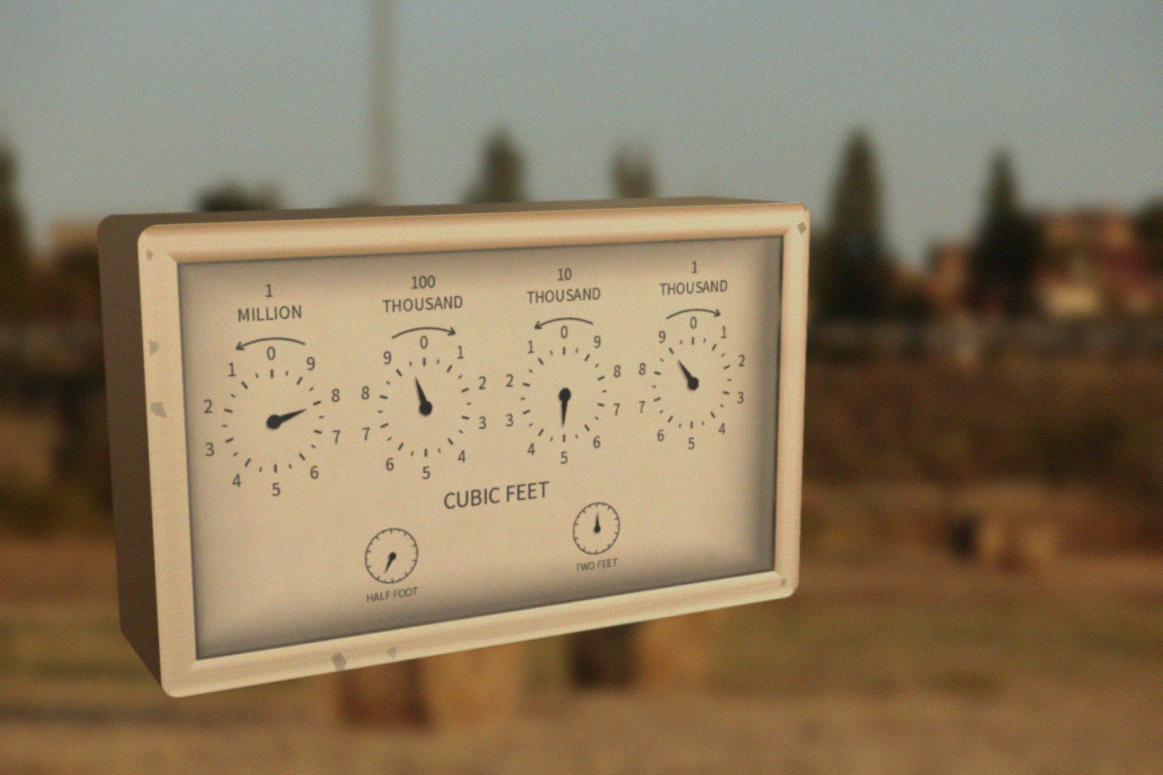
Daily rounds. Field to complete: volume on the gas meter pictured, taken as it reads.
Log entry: 794900 ft³
